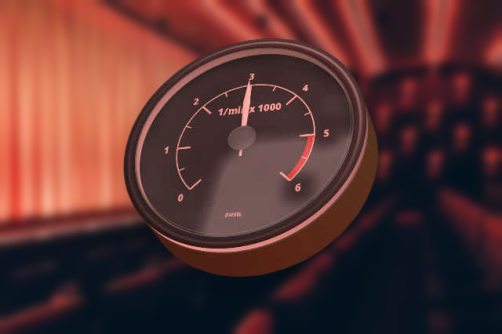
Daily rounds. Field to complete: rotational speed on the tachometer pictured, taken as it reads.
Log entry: 3000 rpm
